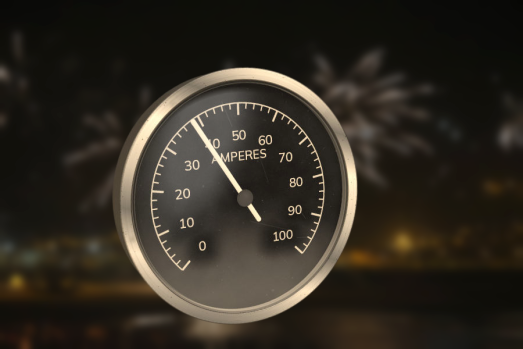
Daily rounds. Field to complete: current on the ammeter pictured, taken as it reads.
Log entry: 38 A
